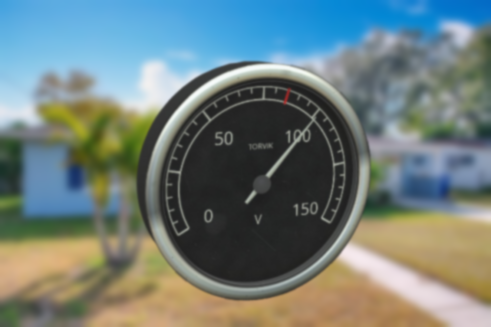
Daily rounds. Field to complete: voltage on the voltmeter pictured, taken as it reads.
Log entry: 100 V
